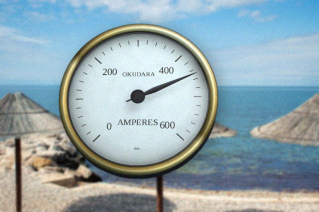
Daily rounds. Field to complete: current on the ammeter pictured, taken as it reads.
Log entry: 450 A
